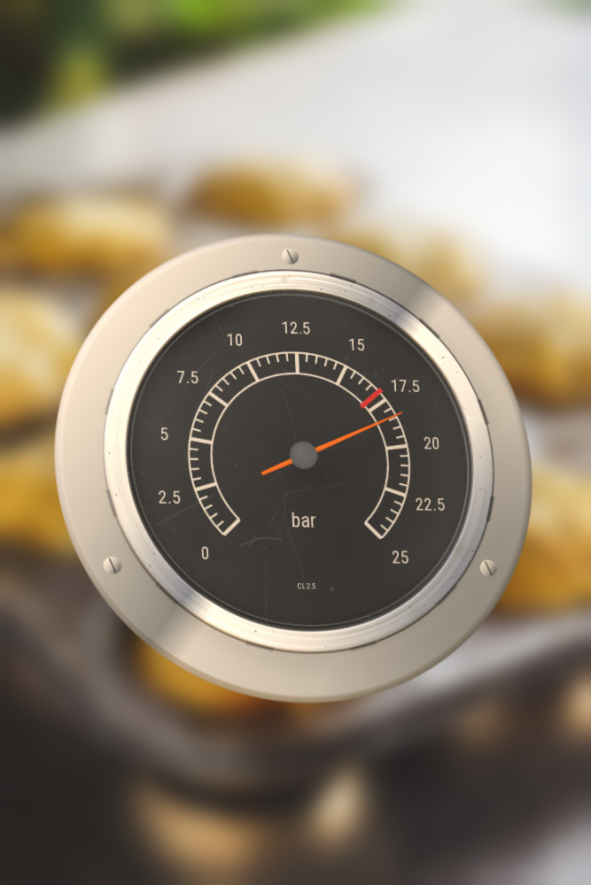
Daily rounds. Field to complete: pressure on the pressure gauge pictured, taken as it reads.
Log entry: 18.5 bar
